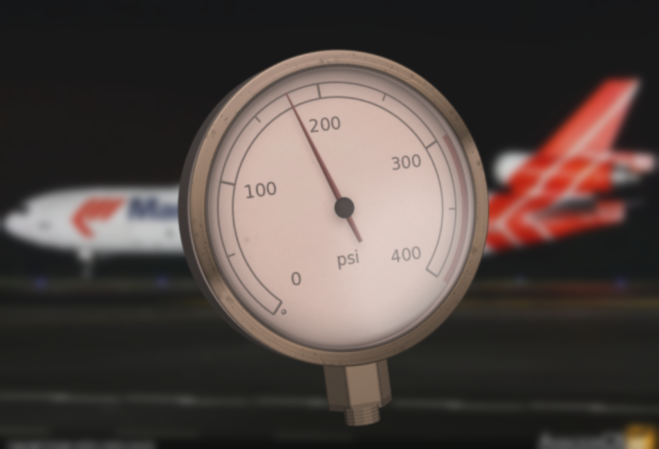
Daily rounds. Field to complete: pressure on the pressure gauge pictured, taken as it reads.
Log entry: 175 psi
